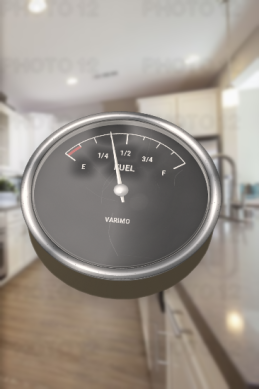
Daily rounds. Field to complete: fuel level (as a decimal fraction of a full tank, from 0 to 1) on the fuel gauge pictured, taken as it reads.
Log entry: 0.375
